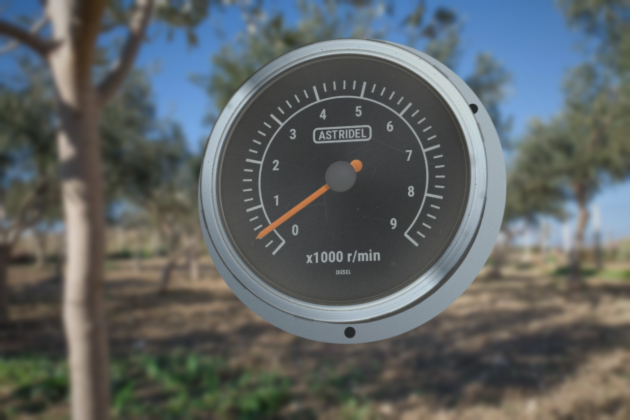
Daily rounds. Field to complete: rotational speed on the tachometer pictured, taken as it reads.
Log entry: 400 rpm
